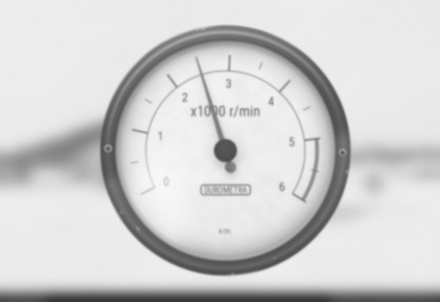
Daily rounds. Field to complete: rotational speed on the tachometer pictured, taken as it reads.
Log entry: 2500 rpm
